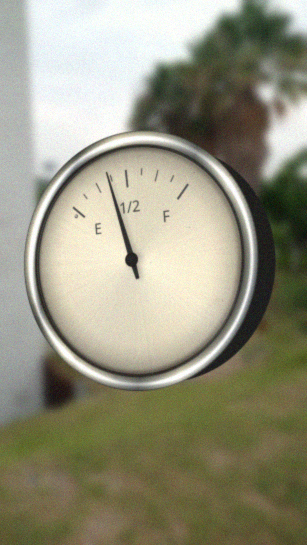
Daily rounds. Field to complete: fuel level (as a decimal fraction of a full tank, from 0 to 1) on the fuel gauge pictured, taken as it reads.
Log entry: 0.375
